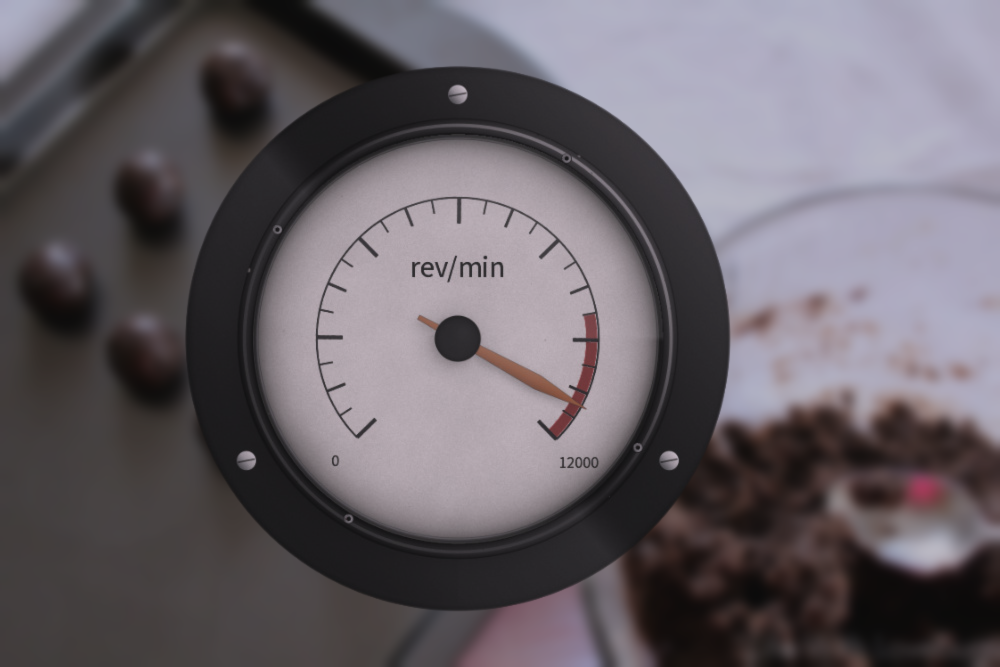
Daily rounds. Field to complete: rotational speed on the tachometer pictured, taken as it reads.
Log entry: 11250 rpm
